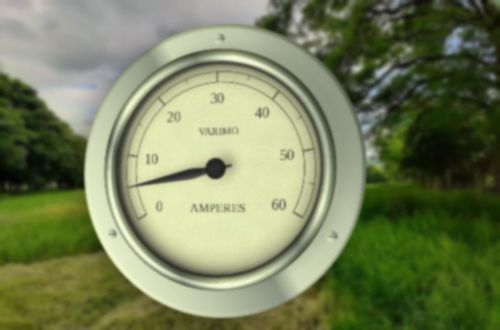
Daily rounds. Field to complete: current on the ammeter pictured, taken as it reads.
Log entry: 5 A
